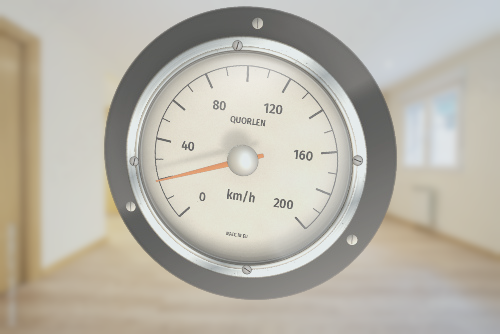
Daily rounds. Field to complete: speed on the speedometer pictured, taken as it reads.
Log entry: 20 km/h
